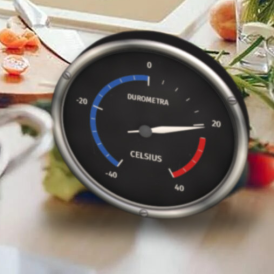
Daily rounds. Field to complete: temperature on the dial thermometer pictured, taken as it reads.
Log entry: 20 °C
